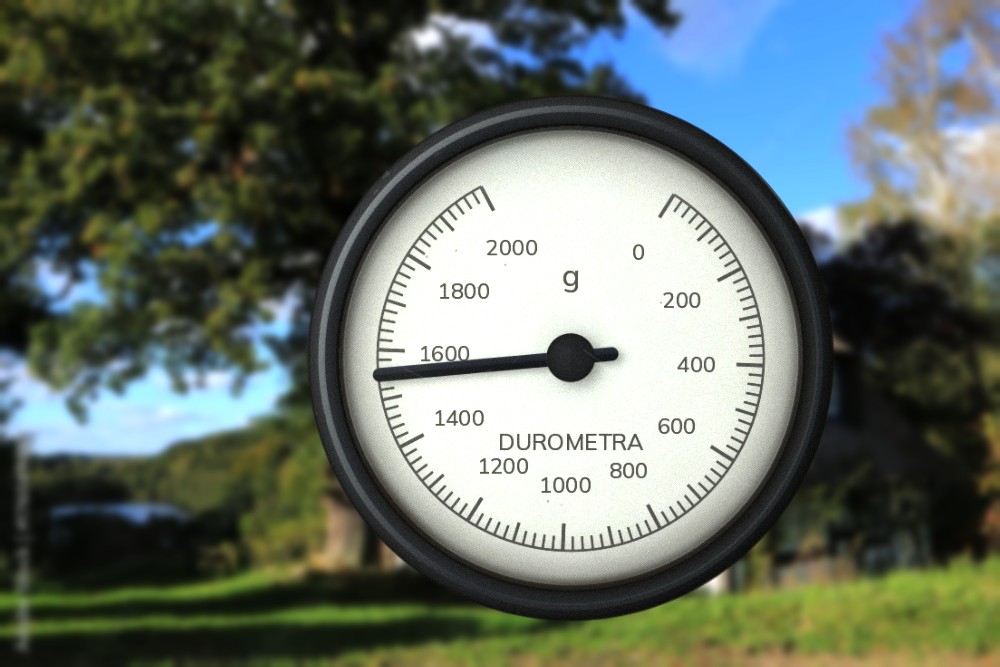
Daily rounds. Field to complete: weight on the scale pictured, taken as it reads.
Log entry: 1550 g
